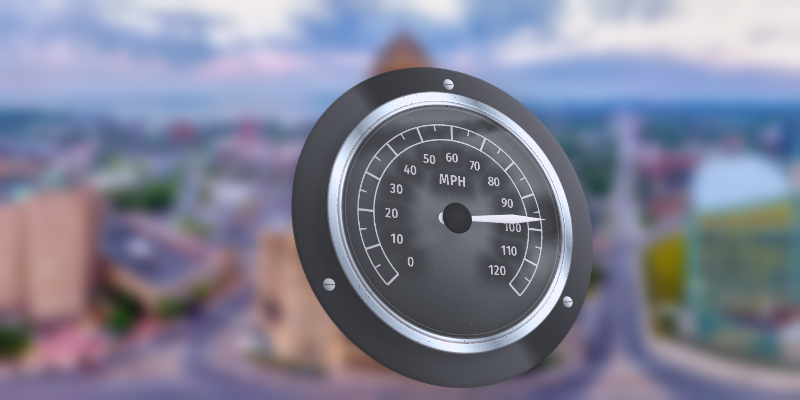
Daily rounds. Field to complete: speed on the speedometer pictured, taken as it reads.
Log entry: 97.5 mph
